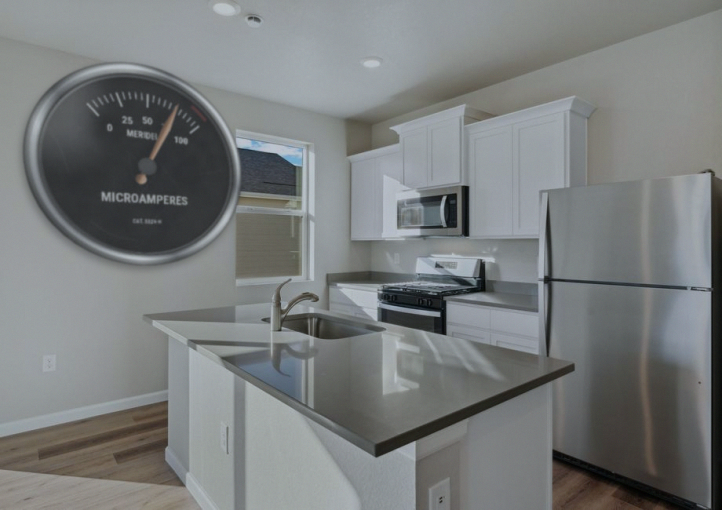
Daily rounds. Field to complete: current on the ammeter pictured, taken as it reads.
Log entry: 75 µA
